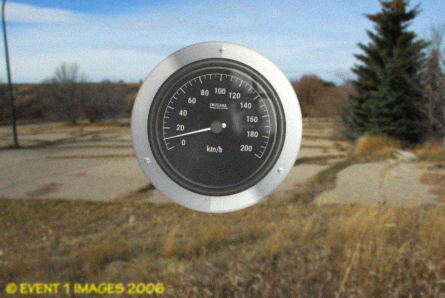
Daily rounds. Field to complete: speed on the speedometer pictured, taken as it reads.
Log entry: 10 km/h
